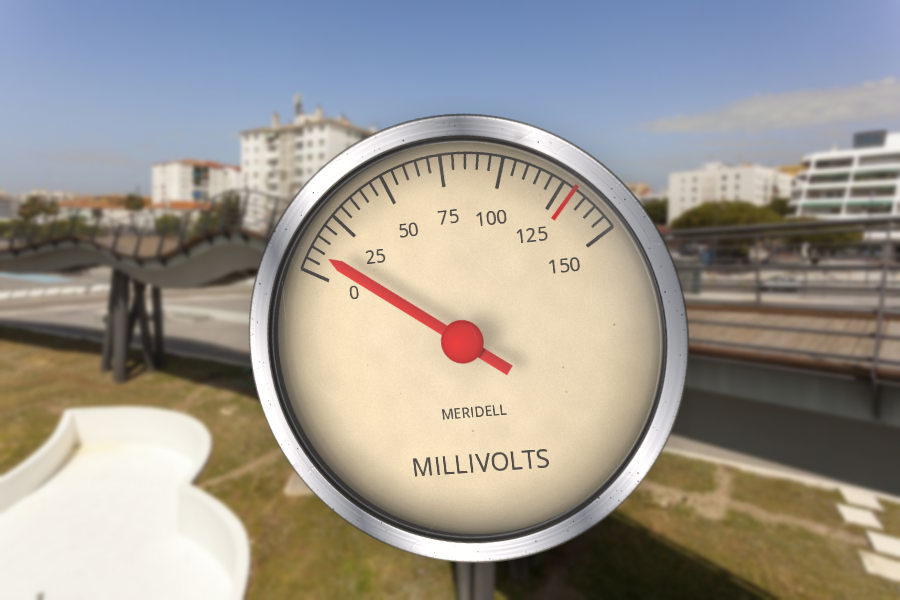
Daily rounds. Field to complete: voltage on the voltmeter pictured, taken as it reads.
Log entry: 10 mV
